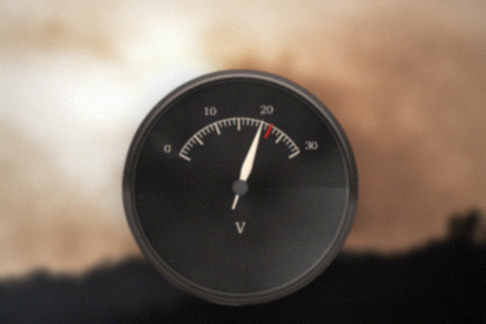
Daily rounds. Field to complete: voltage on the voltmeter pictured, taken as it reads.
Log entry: 20 V
